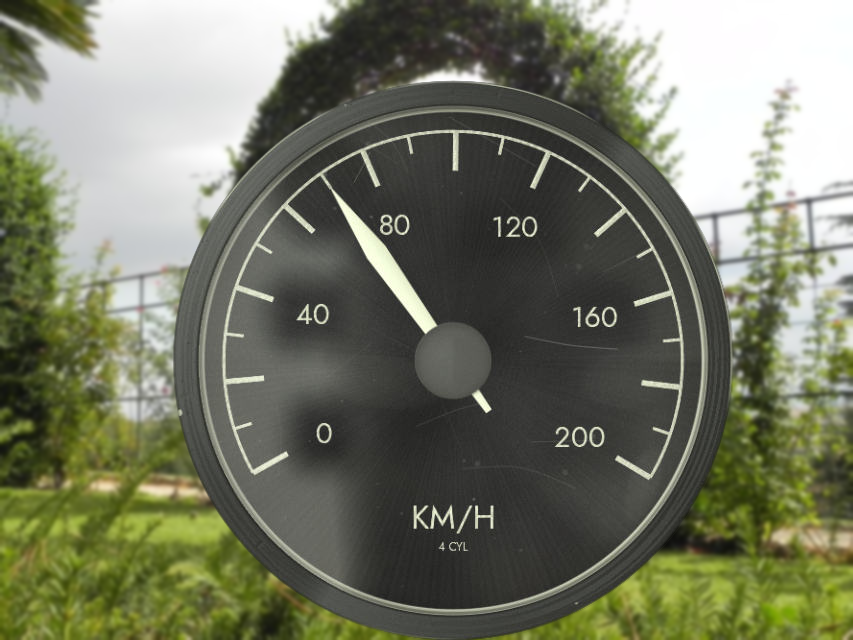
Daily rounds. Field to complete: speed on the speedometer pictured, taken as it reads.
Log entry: 70 km/h
